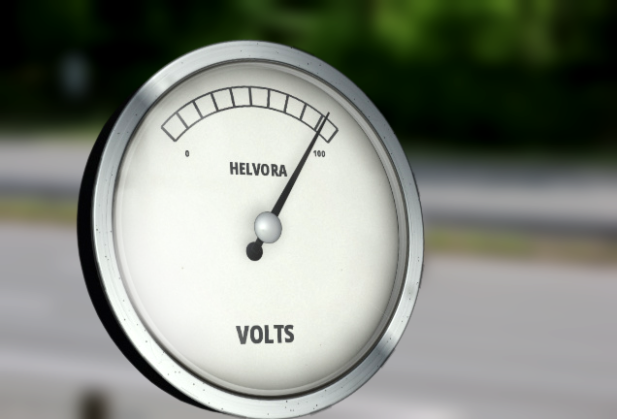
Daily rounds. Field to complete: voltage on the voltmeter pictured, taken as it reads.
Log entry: 90 V
